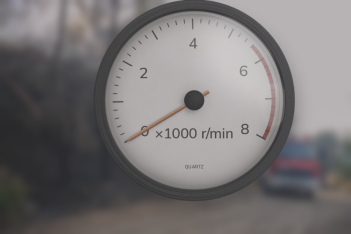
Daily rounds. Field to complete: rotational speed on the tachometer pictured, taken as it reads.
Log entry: 0 rpm
